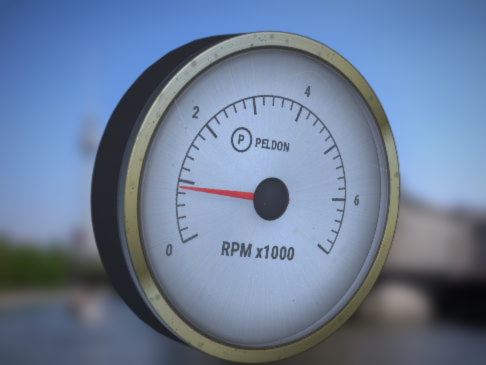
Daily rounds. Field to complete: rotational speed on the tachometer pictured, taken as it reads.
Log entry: 900 rpm
